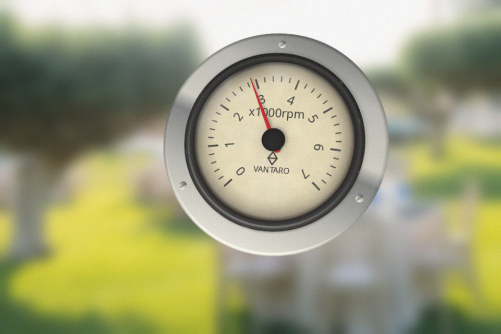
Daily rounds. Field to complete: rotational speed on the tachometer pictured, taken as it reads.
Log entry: 2900 rpm
